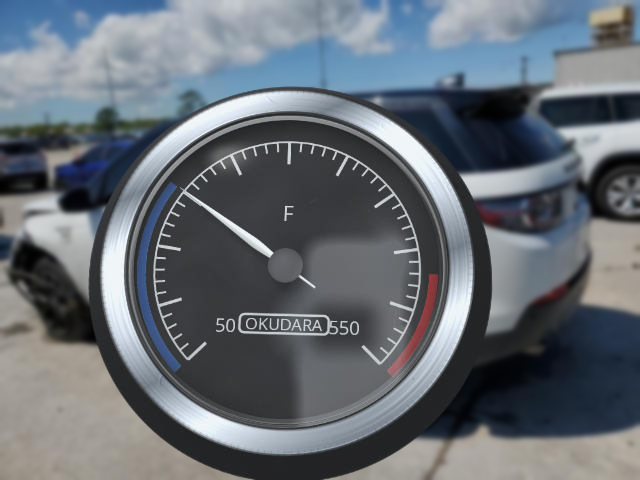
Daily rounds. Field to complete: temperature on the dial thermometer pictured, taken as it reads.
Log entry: 200 °F
